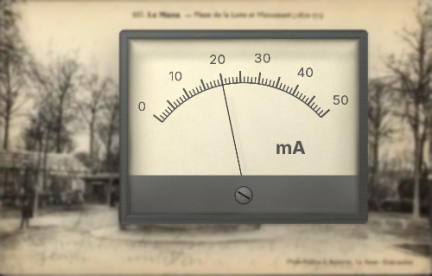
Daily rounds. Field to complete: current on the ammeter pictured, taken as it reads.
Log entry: 20 mA
